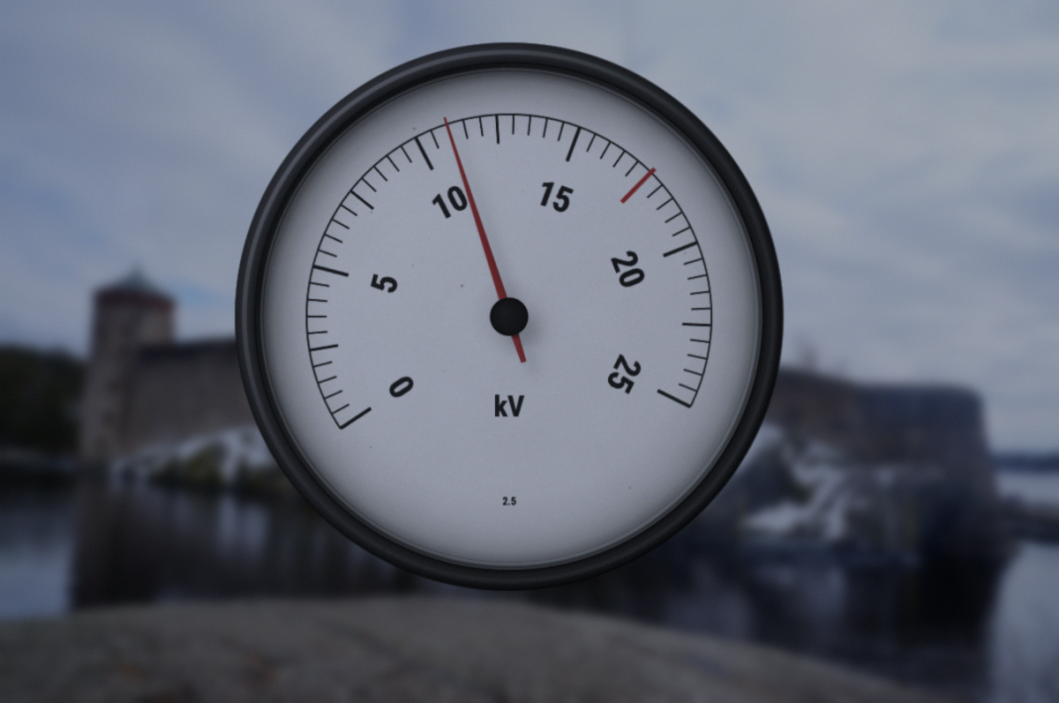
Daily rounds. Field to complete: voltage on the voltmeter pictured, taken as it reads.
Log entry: 11 kV
